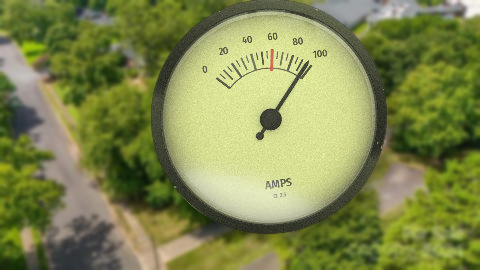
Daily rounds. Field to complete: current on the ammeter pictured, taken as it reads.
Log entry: 95 A
